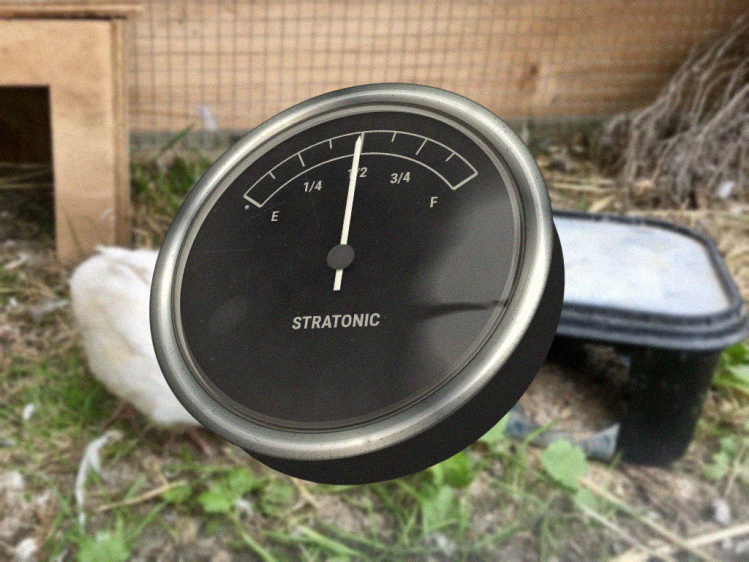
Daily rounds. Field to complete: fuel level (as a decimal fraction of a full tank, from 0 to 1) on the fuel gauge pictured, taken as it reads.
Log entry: 0.5
